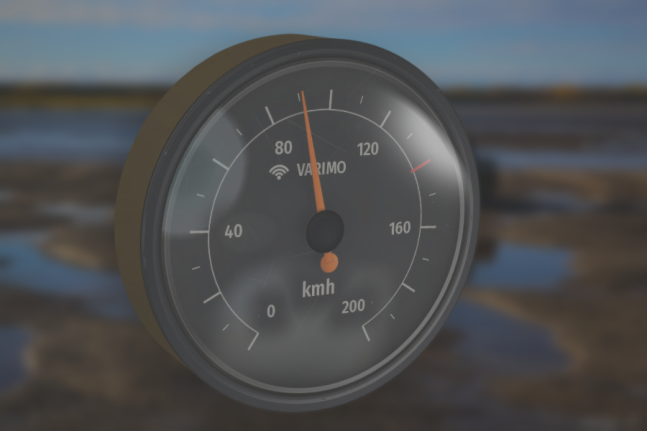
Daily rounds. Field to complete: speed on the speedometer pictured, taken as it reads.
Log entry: 90 km/h
